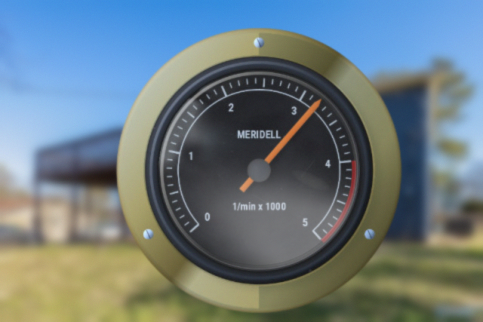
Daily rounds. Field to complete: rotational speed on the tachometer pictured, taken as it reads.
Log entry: 3200 rpm
